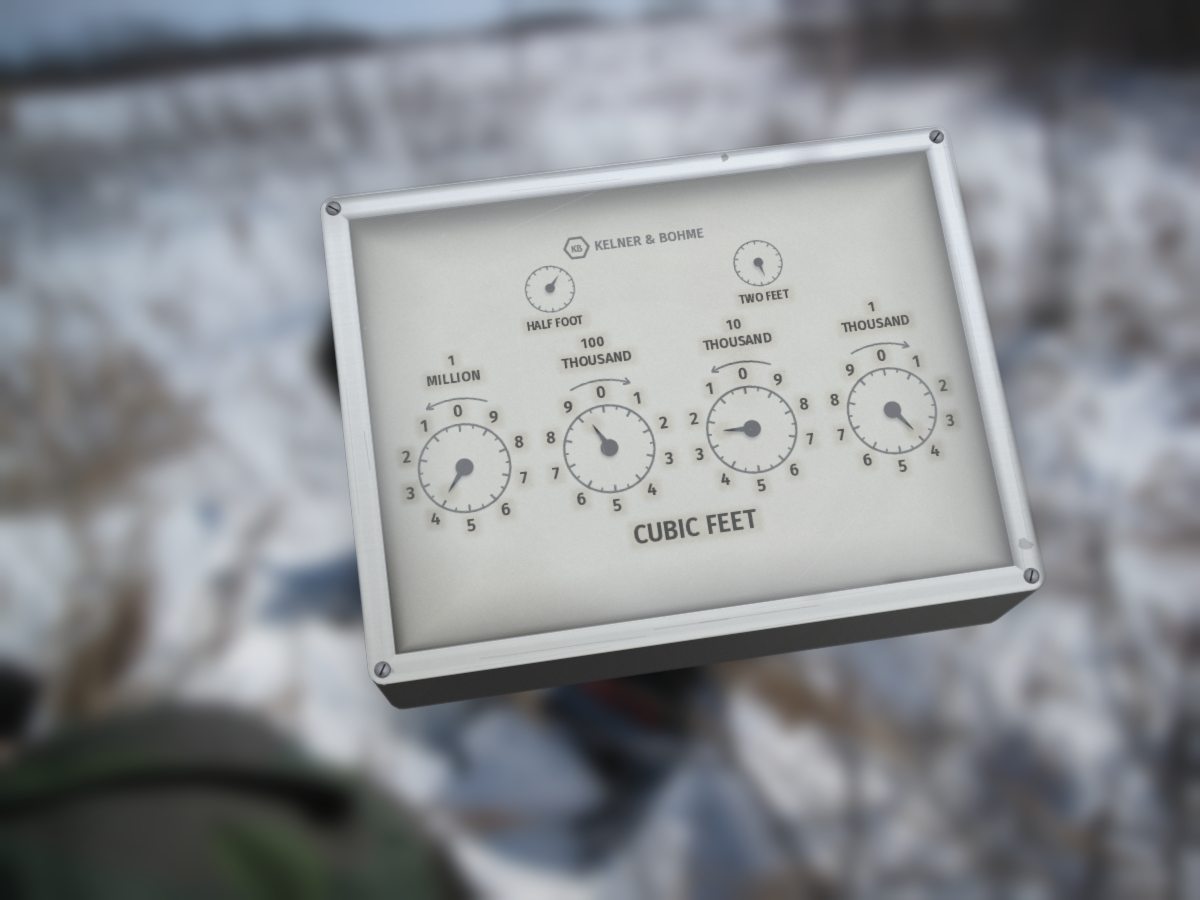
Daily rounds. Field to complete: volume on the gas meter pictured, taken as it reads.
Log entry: 392400 ft³
